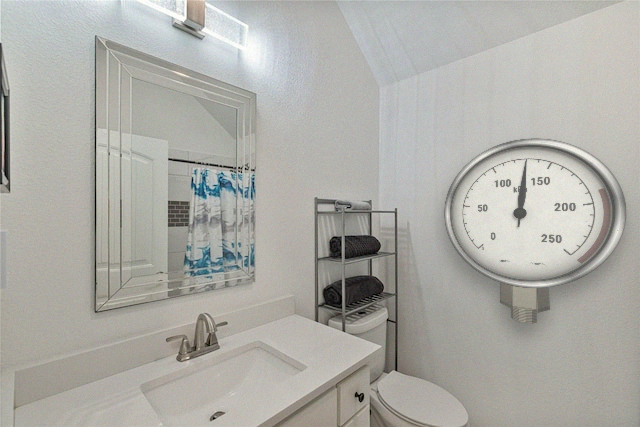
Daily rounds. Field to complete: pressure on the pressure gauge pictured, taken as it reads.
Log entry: 130 kPa
